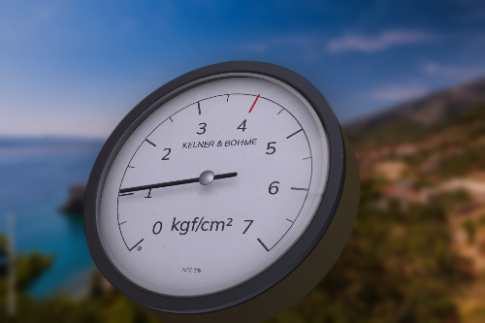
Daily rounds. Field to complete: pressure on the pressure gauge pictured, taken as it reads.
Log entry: 1 kg/cm²
